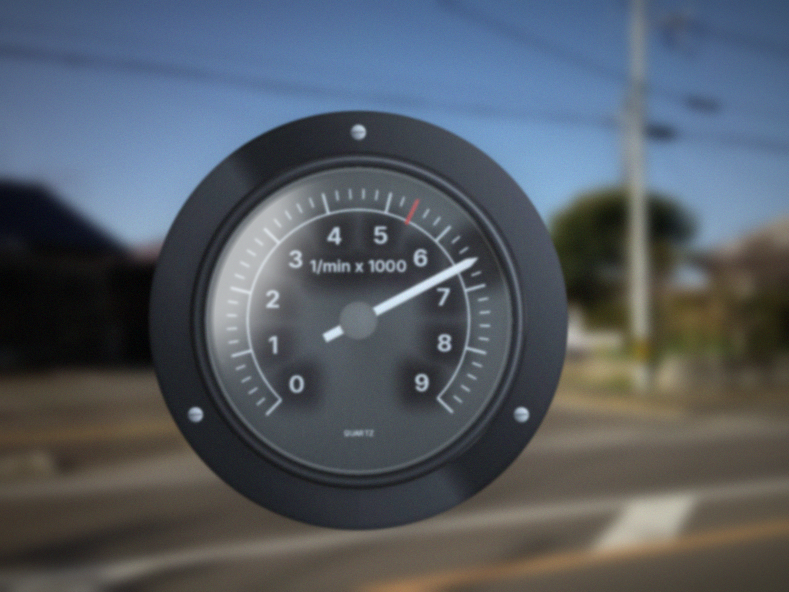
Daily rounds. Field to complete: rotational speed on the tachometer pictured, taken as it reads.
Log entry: 6600 rpm
